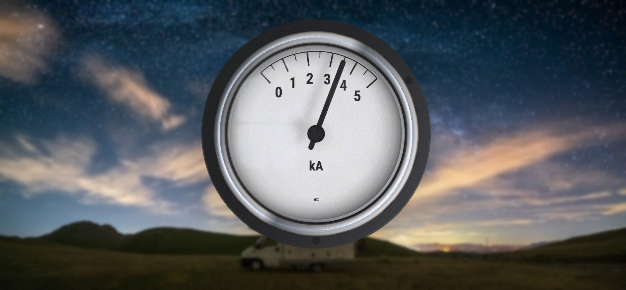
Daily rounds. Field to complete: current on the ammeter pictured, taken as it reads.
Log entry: 3.5 kA
